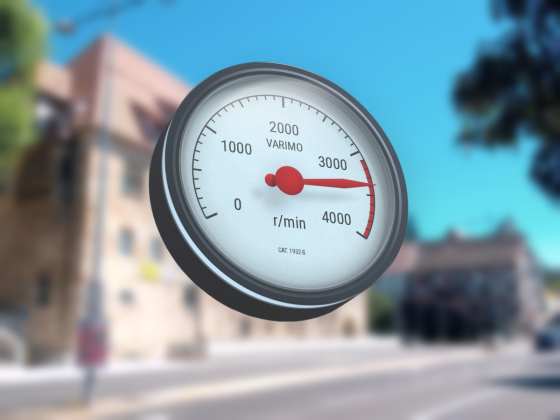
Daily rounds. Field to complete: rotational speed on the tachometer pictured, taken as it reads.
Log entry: 3400 rpm
